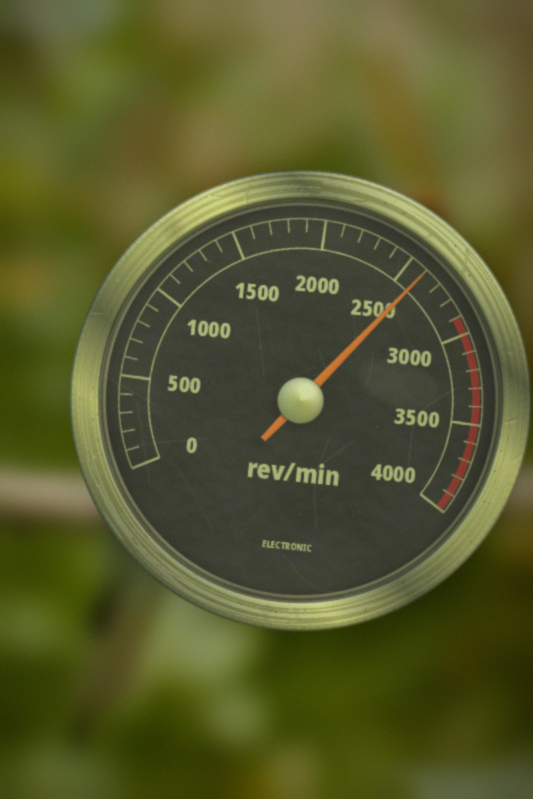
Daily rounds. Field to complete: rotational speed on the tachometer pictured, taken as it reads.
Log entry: 2600 rpm
